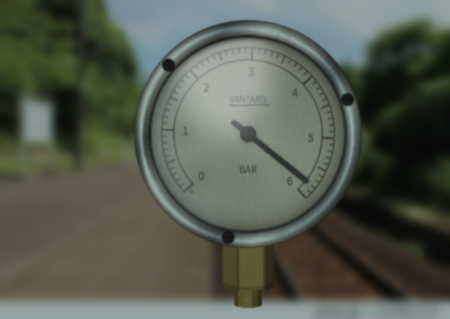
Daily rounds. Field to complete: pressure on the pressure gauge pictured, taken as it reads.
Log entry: 5.8 bar
